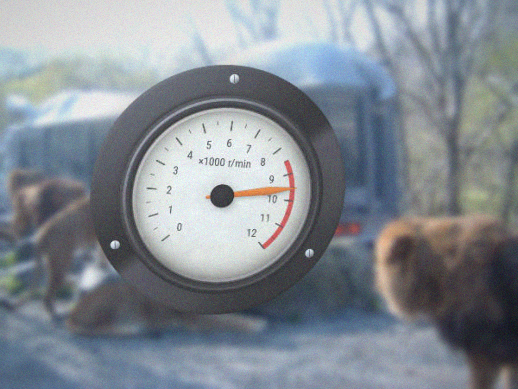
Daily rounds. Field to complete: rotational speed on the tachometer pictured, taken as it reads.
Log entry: 9500 rpm
